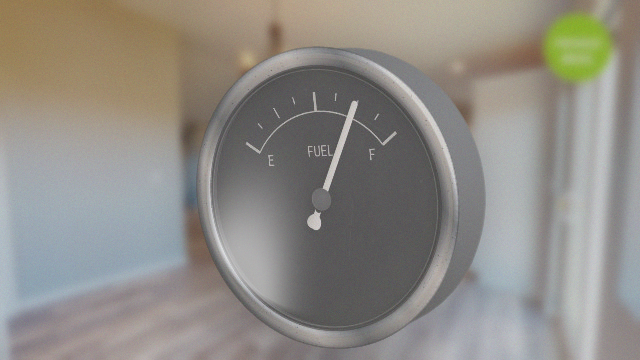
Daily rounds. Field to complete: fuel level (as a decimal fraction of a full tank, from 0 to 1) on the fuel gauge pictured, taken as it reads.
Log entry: 0.75
